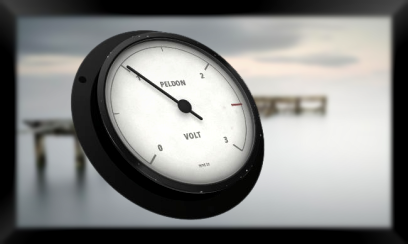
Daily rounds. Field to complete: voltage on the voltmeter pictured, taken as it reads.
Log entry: 1 V
